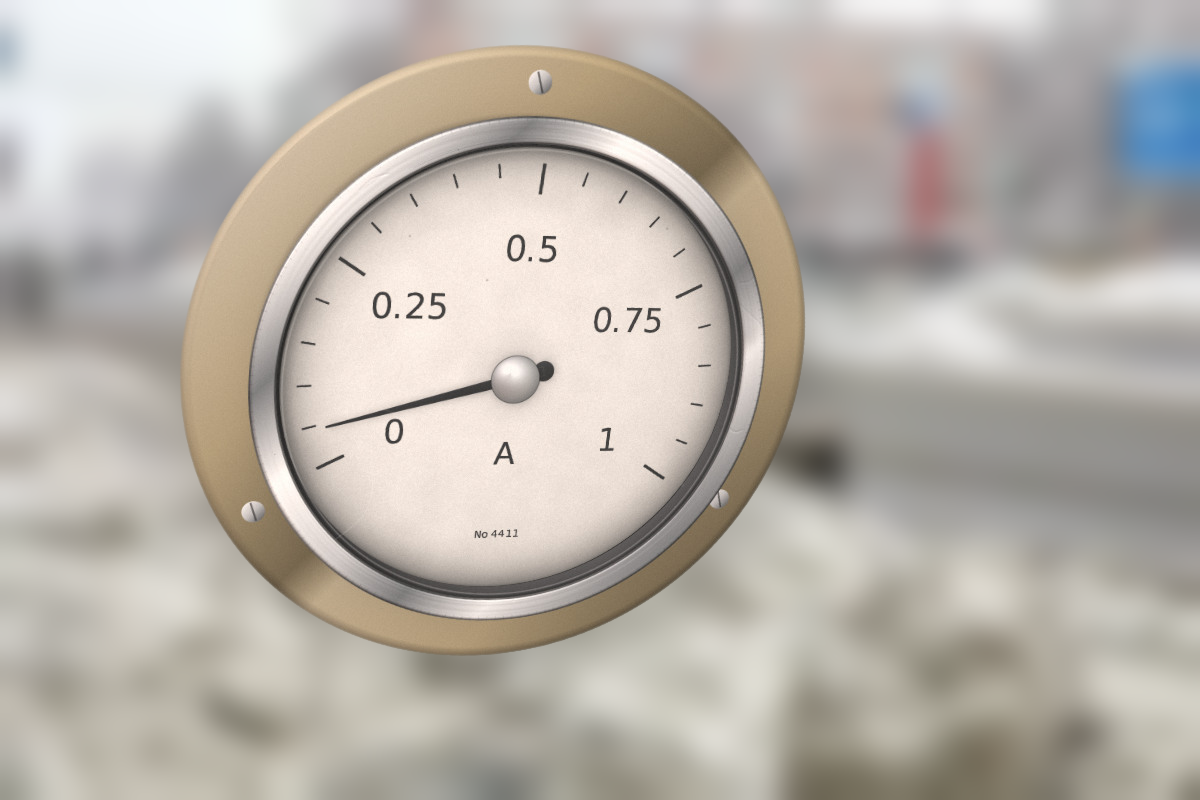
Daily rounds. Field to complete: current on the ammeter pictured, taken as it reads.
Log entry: 0.05 A
